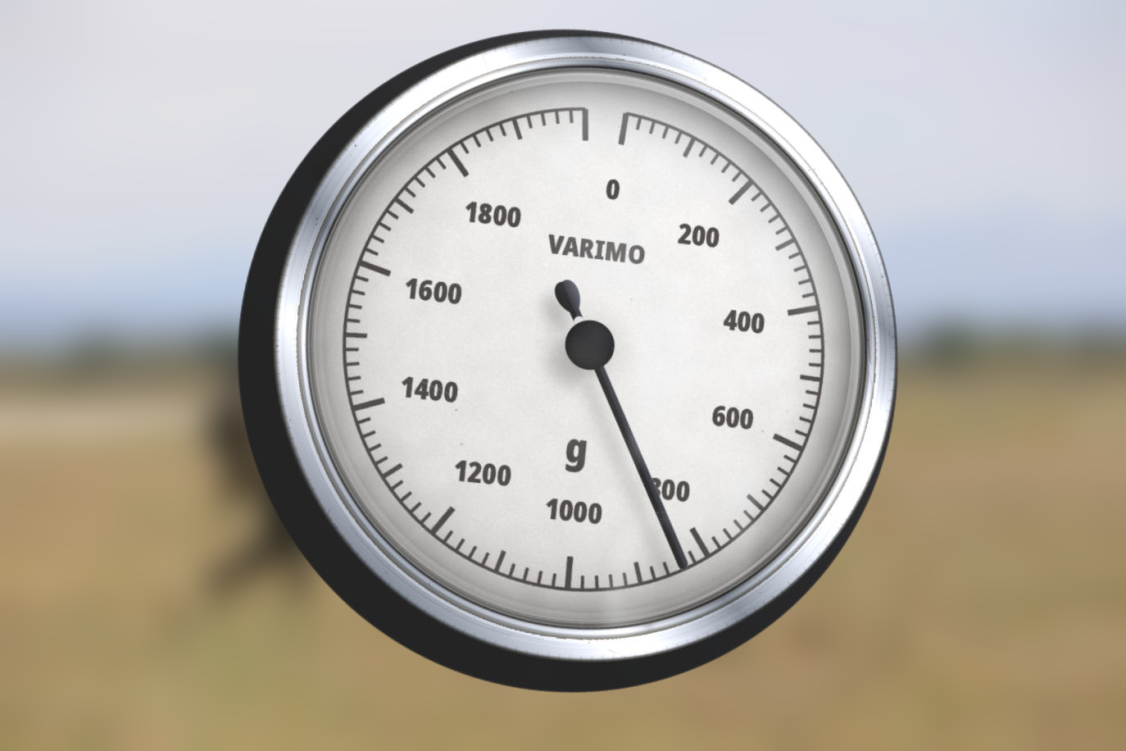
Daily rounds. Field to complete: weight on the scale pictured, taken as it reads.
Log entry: 840 g
